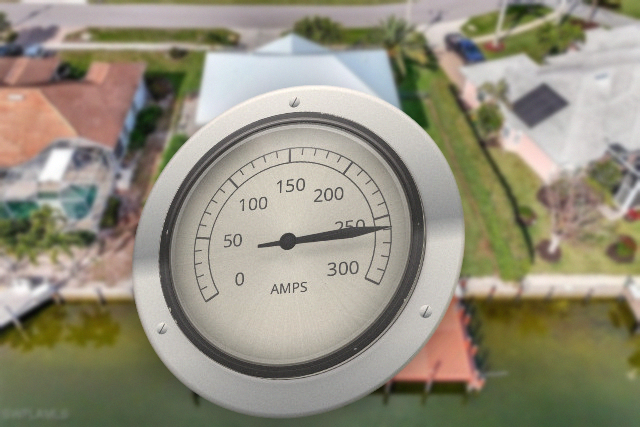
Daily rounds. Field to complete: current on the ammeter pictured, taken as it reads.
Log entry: 260 A
